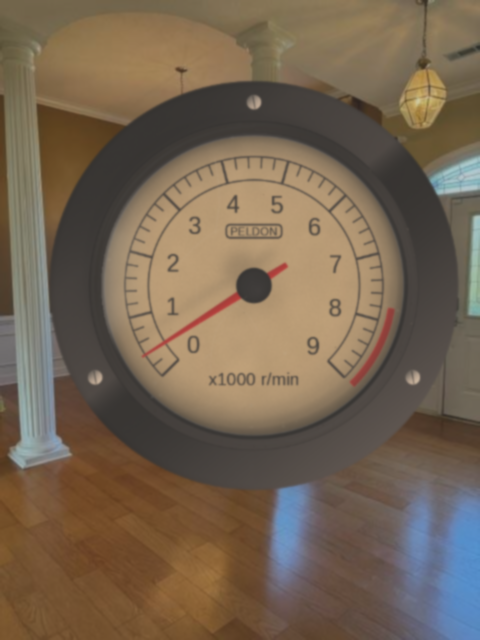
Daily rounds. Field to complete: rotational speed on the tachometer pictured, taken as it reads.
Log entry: 400 rpm
